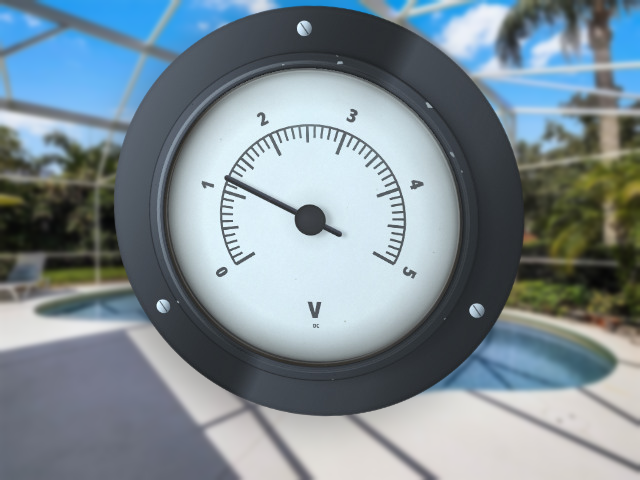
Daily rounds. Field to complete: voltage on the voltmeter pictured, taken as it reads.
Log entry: 1.2 V
